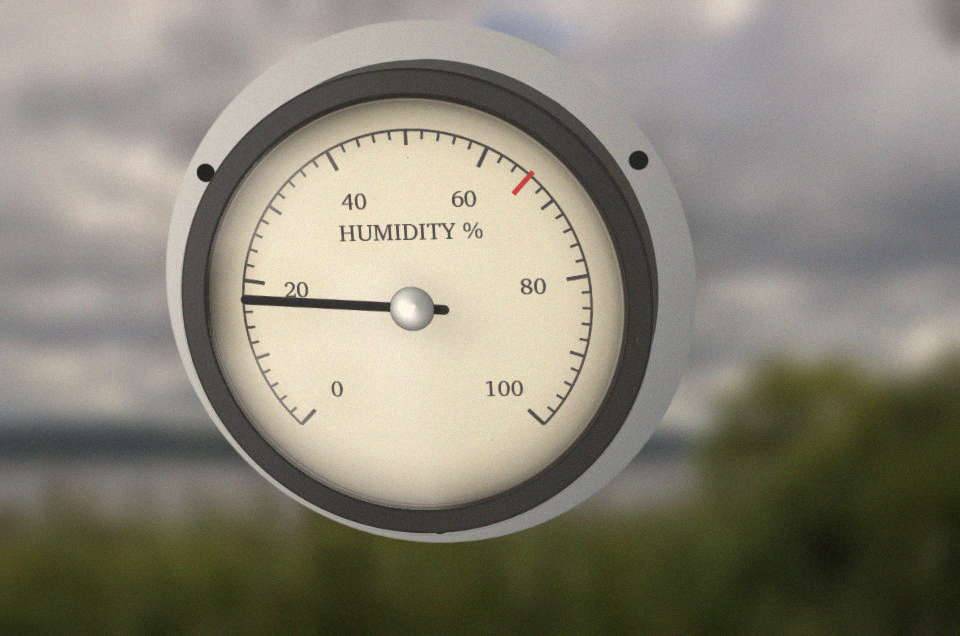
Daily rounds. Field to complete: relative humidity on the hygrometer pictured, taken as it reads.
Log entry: 18 %
